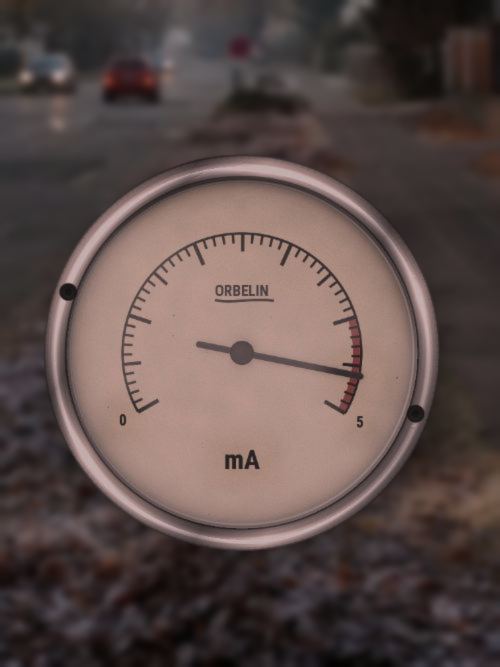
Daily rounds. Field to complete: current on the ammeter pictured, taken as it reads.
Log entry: 4.6 mA
